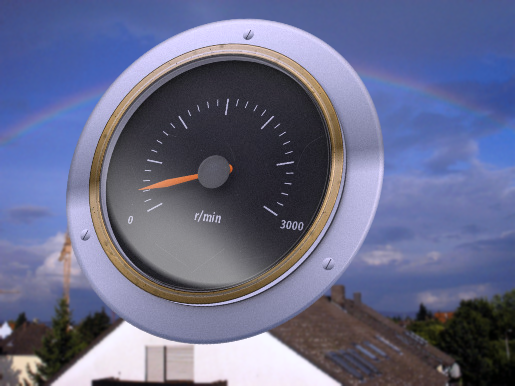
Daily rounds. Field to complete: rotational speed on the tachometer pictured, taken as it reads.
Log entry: 200 rpm
